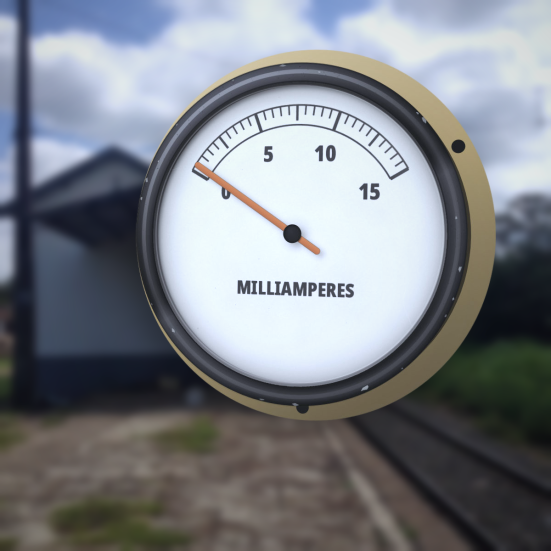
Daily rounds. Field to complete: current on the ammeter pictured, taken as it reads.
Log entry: 0.5 mA
